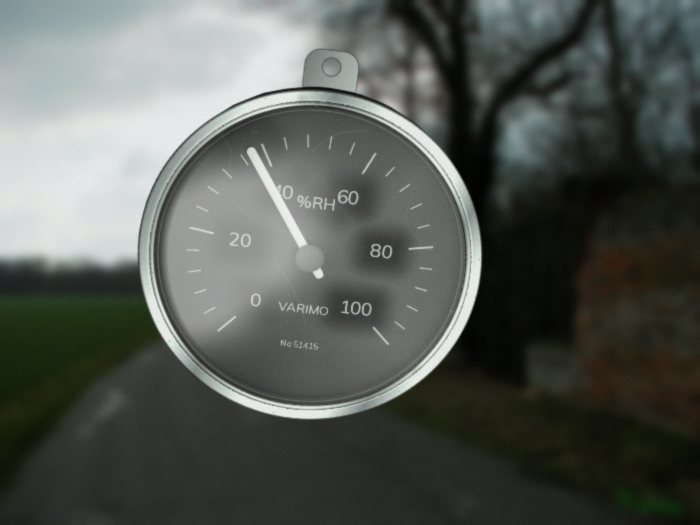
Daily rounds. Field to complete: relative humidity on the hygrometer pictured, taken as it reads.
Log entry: 38 %
